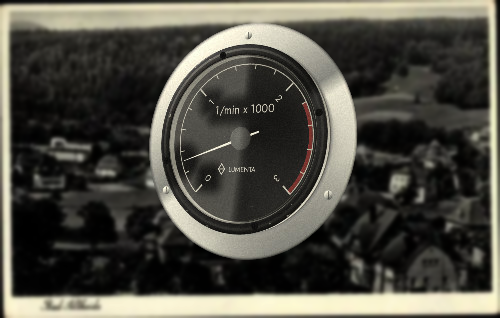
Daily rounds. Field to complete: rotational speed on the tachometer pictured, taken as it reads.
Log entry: 300 rpm
